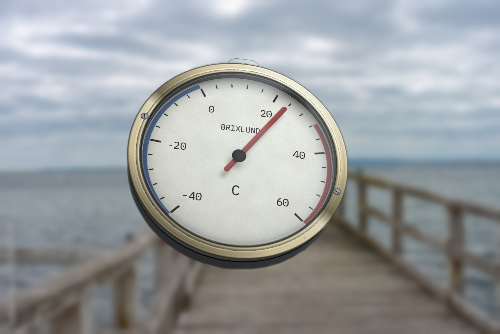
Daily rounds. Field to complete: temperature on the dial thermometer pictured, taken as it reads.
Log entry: 24 °C
